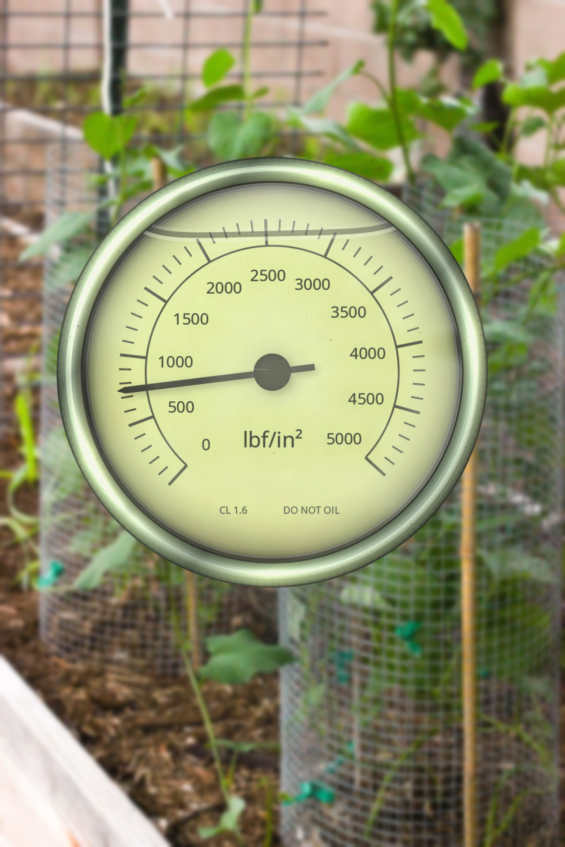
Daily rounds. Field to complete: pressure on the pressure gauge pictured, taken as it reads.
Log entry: 750 psi
